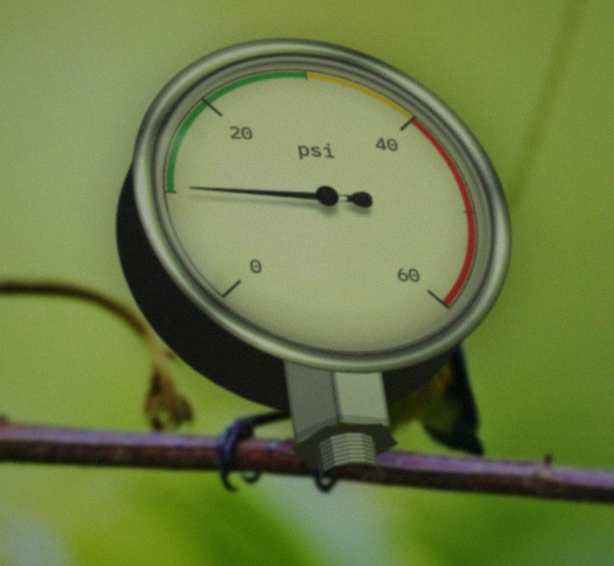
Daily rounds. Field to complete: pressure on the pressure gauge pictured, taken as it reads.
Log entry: 10 psi
